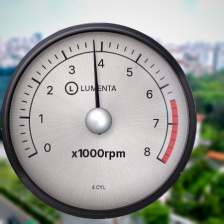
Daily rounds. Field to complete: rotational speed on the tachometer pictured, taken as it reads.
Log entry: 3800 rpm
